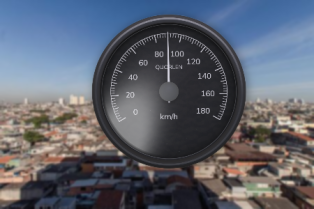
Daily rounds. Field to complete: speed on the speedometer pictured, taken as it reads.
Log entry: 90 km/h
